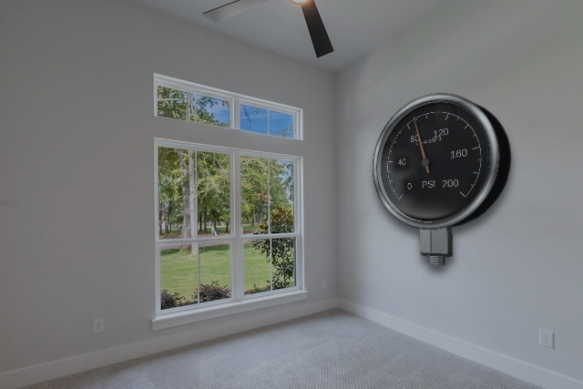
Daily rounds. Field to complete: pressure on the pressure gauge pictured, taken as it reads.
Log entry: 90 psi
